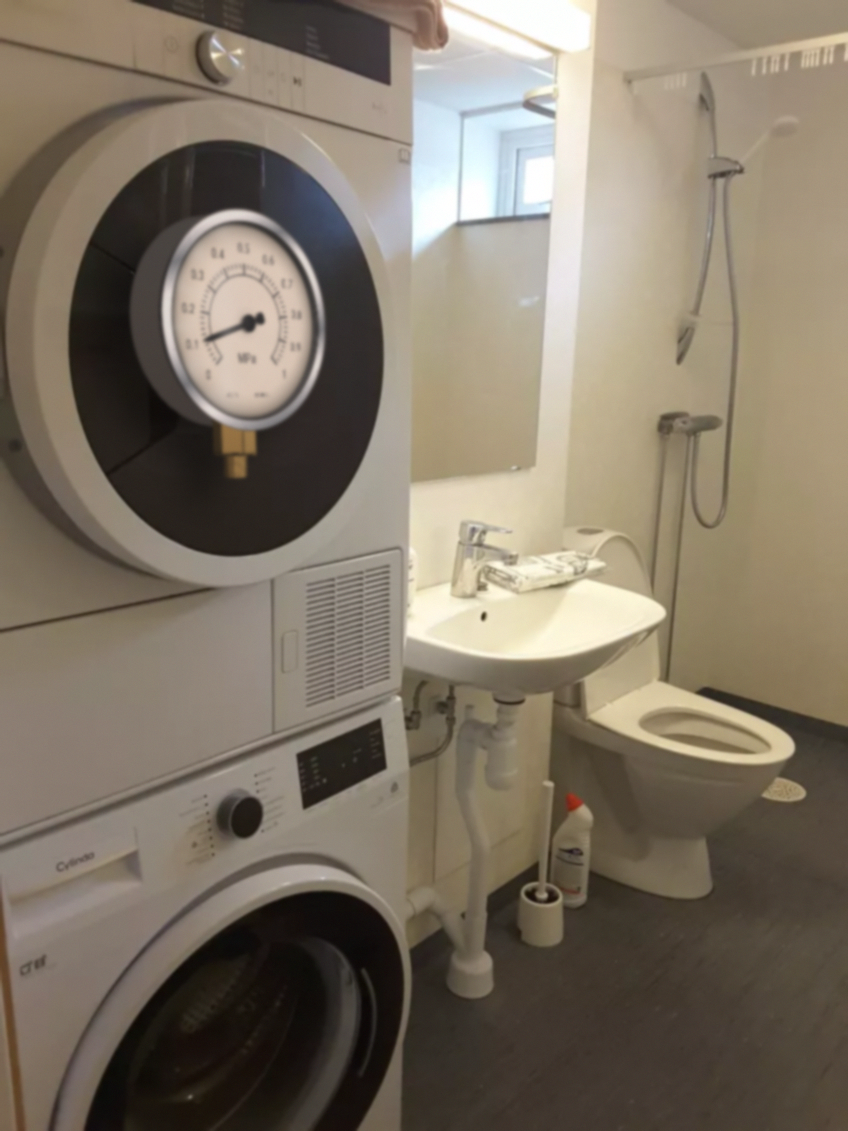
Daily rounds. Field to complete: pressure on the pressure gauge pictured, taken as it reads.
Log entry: 0.1 MPa
